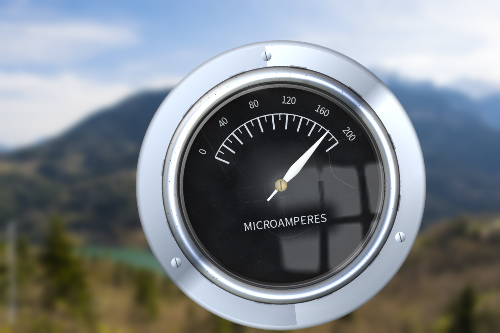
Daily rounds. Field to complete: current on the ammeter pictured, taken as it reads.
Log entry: 180 µA
